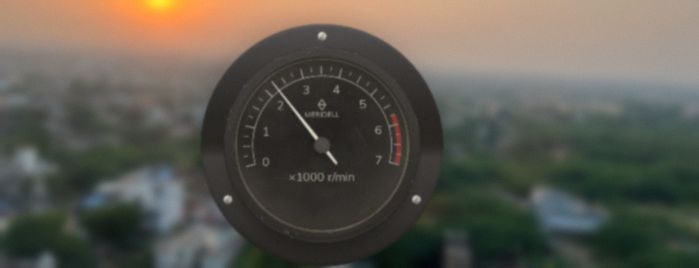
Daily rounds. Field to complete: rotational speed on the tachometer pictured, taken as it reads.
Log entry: 2250 rpm
